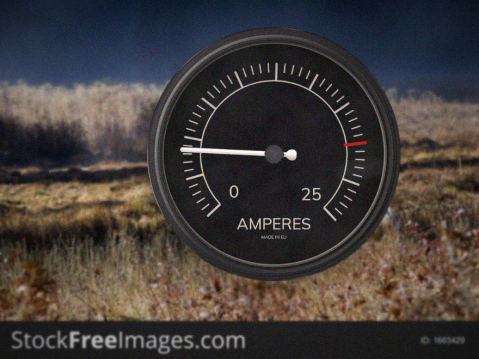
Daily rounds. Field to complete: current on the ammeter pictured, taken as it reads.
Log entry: 4.25 A
